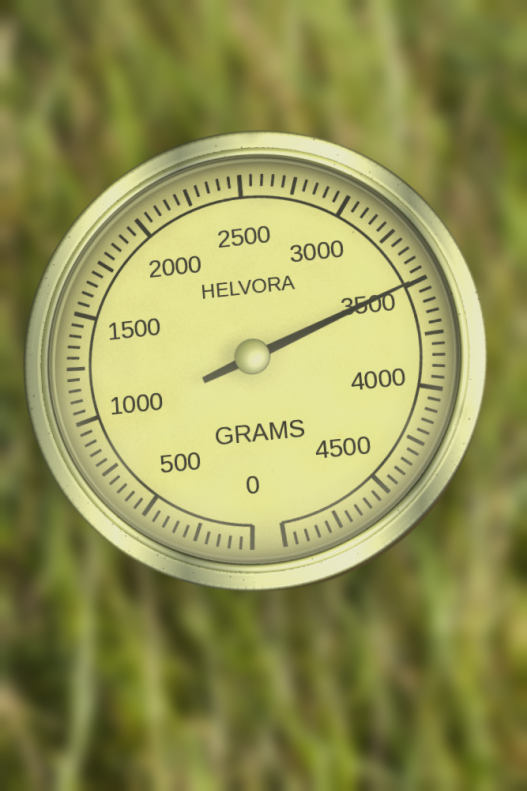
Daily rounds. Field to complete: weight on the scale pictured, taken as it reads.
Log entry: 3500 g
